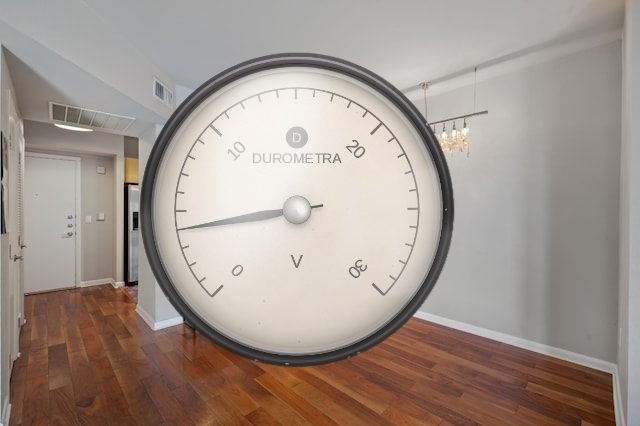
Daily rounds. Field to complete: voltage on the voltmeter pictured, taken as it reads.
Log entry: 4 V
